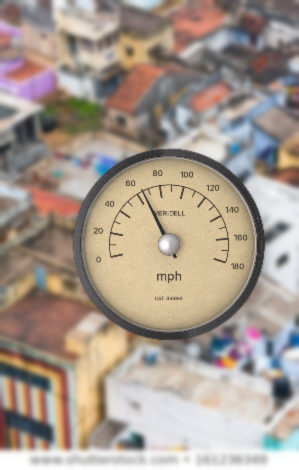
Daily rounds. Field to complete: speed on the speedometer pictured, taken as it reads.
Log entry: 65 mph
